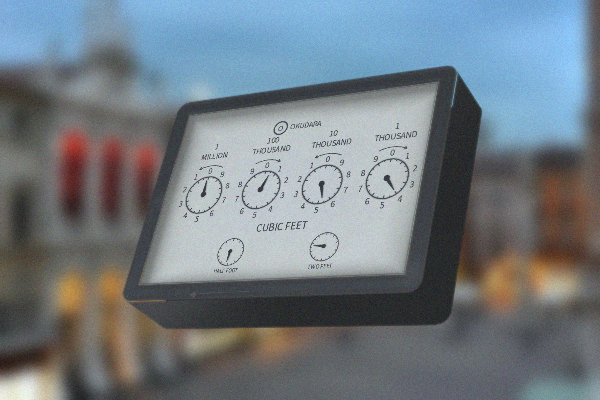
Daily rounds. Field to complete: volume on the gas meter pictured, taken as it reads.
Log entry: 5400 ft³
